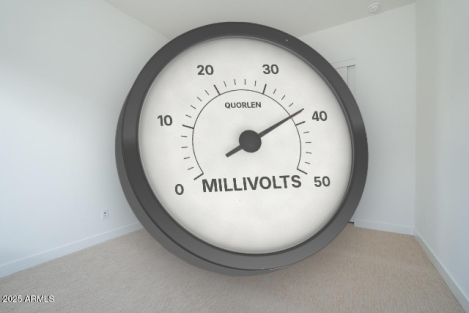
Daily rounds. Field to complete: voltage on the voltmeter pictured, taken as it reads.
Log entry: 38 mV
